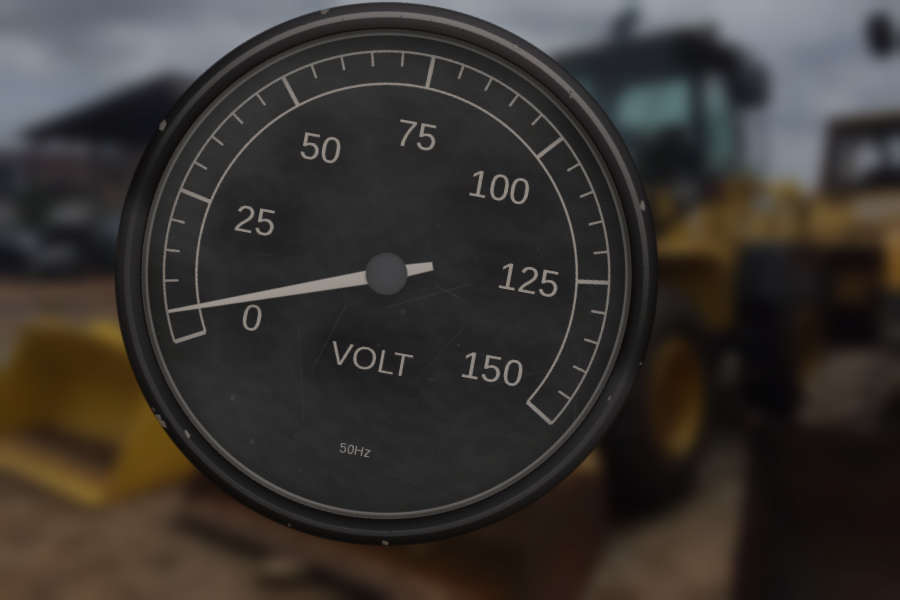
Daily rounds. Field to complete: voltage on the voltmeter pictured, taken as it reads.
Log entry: 5 V
